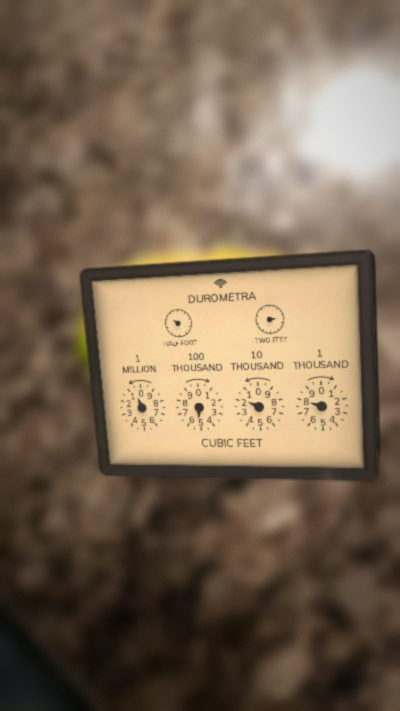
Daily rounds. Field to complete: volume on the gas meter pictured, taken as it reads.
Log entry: 51800 ft³
